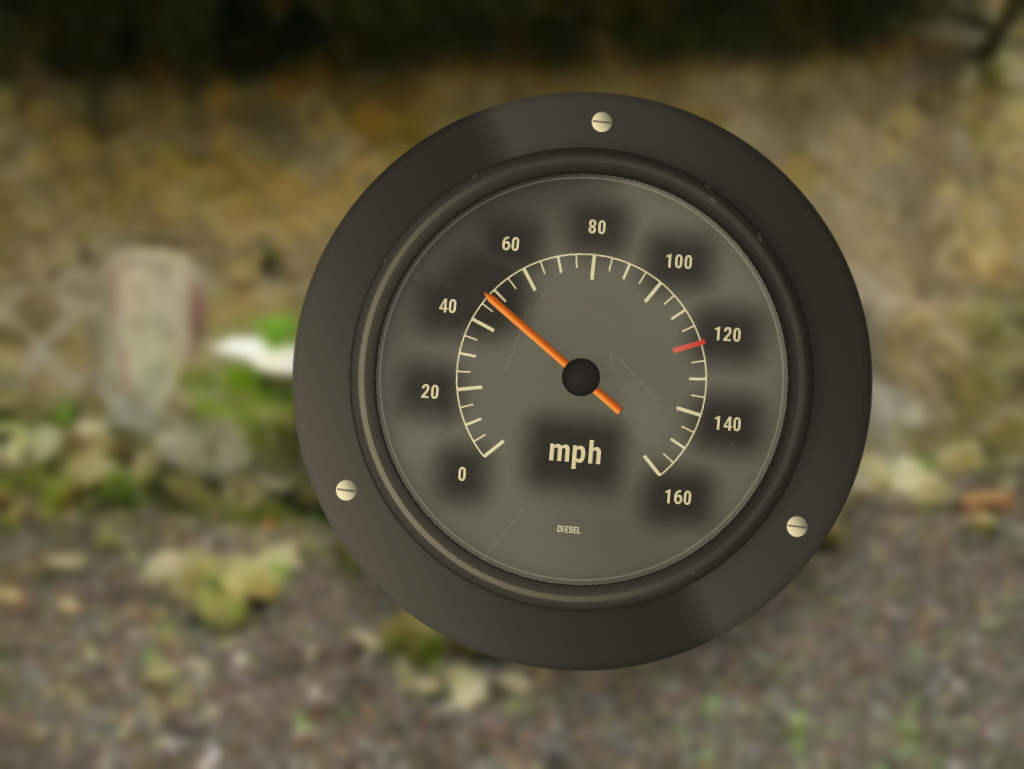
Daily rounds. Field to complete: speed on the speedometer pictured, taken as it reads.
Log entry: 47.5 mph
